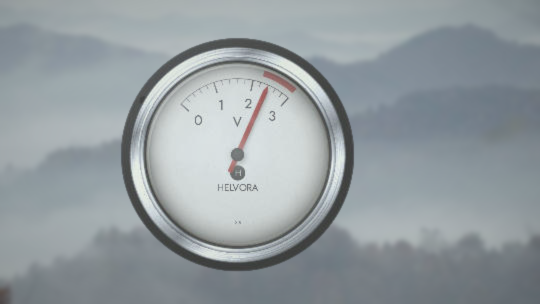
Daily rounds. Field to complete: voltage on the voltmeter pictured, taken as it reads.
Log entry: 2.4 V
